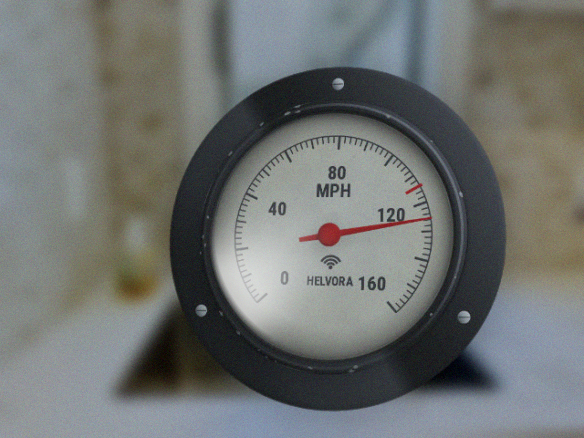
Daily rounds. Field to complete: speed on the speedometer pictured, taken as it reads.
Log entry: 126 mph
